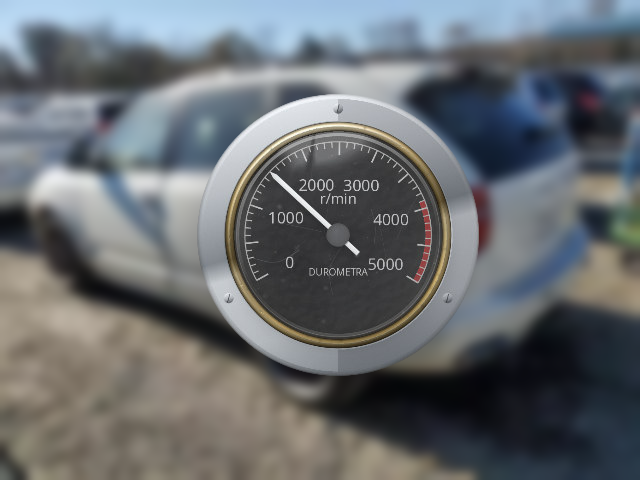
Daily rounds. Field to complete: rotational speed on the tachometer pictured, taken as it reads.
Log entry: 1500 rpm
